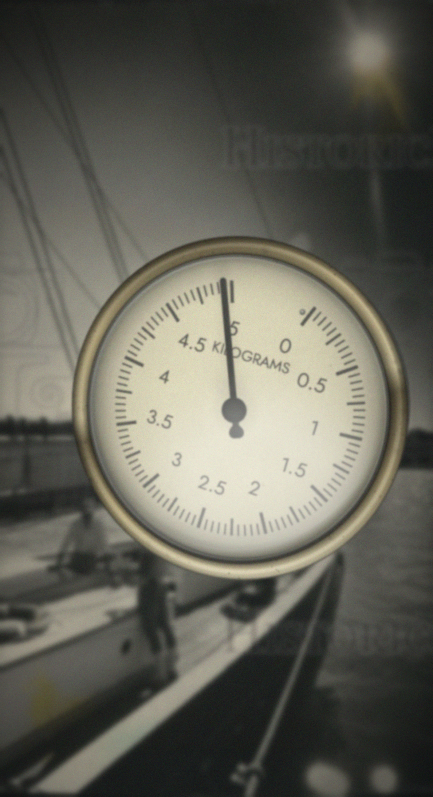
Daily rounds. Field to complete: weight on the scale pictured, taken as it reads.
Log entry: 4.95 kg
